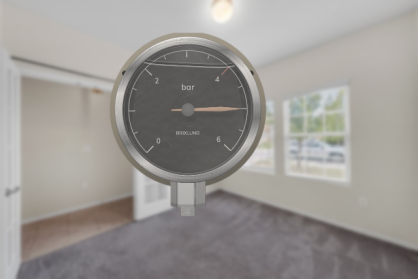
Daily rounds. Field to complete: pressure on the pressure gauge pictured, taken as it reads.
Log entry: 5 bar
